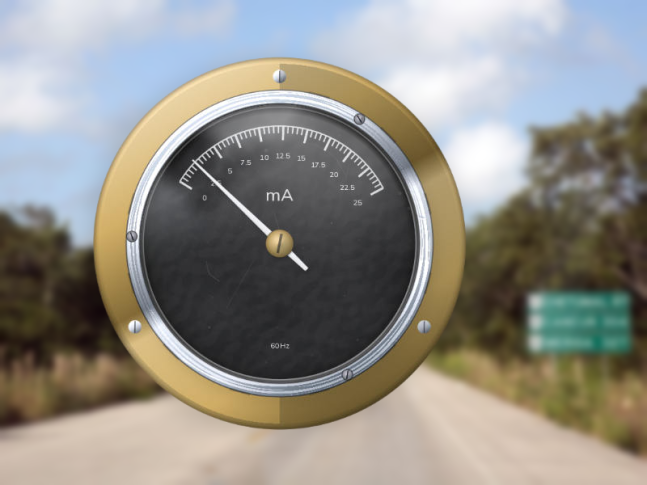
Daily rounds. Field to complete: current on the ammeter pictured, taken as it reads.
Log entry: 2.5 mA
